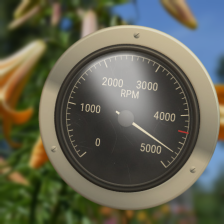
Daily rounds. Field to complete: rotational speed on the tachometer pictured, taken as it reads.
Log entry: 4700 rpm
